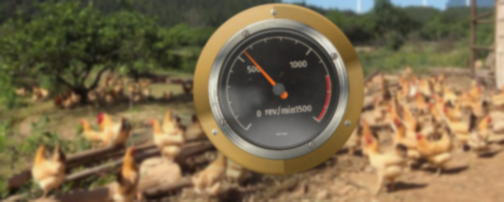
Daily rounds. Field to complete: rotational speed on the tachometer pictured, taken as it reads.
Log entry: 550 rpm
